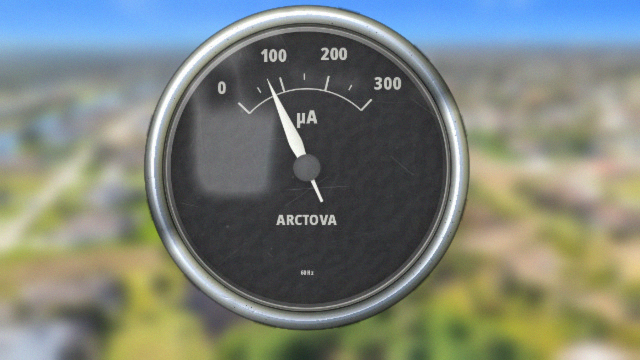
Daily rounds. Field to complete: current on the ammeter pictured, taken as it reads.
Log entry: 75 µA
